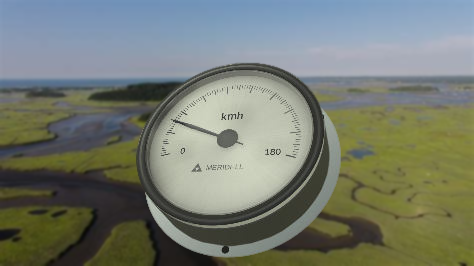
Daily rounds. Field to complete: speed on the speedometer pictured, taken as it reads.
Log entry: 30 km/h
